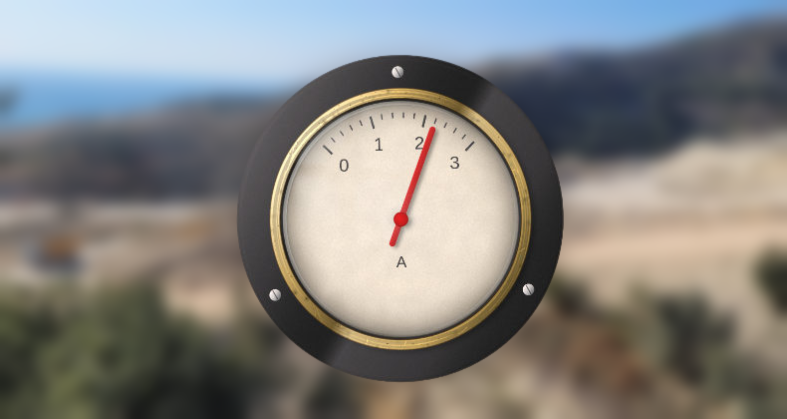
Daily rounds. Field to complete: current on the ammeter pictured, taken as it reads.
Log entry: 2.2 A
